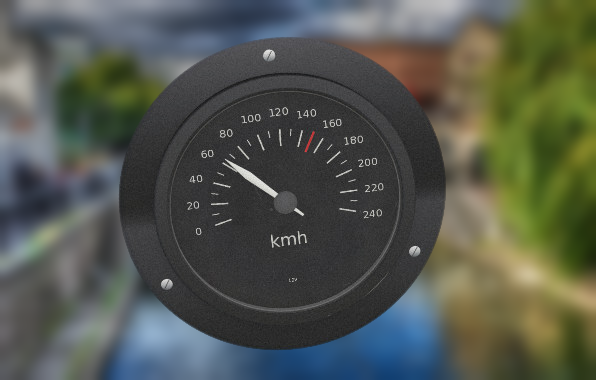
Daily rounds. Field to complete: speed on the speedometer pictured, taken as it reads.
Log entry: 65 km/h
